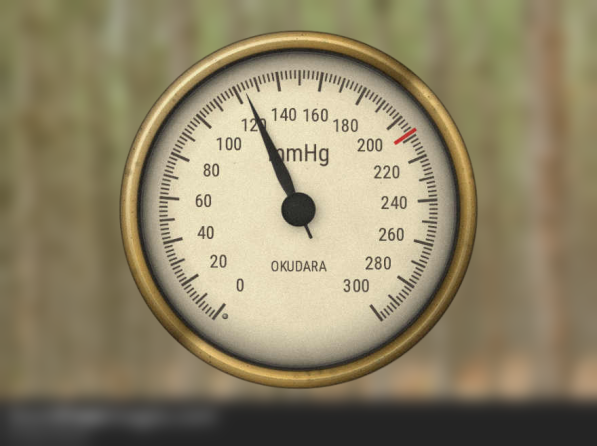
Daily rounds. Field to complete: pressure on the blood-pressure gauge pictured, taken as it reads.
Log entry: 124 mmHg
